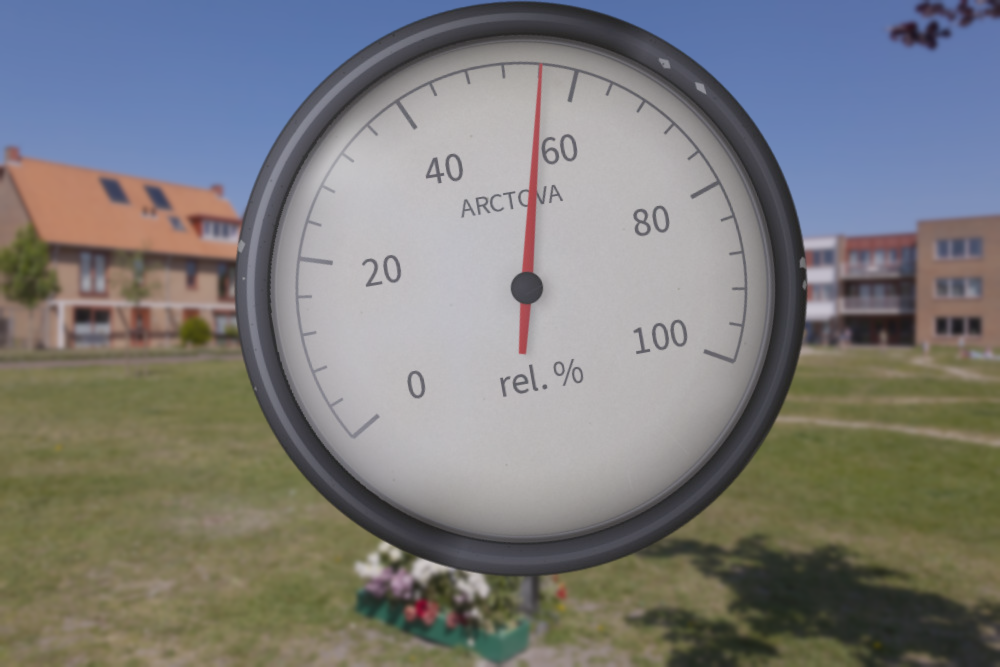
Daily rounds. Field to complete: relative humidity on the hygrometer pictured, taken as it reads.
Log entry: 56 %
